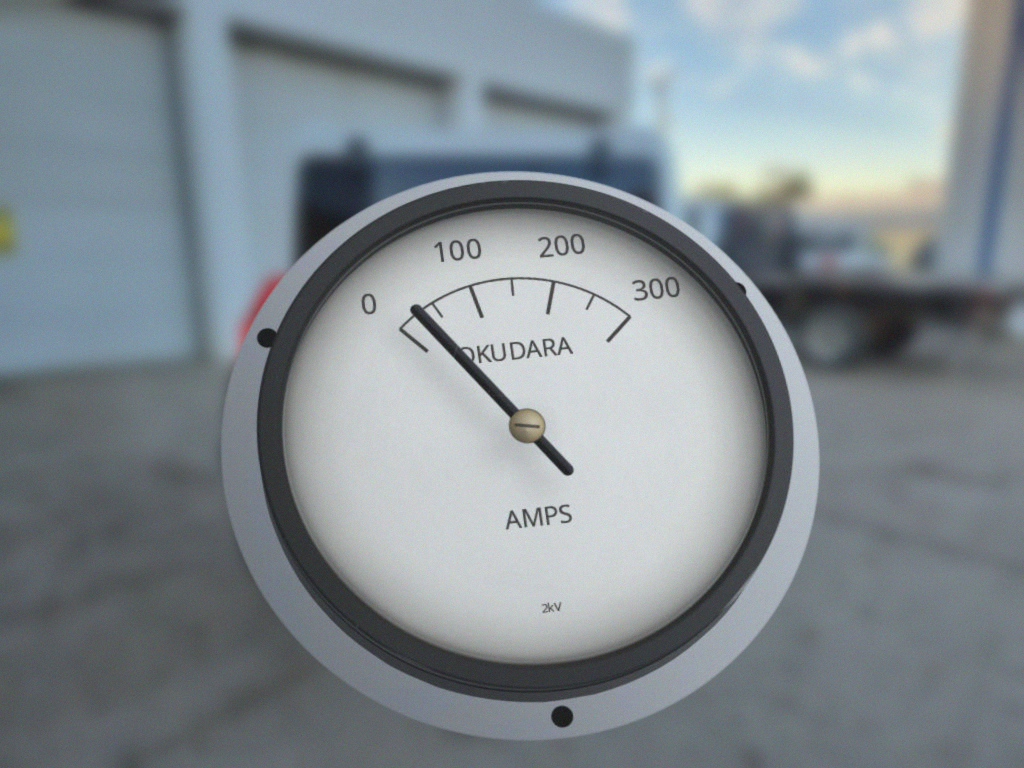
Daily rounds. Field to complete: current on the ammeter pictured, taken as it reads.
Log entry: 25 A
